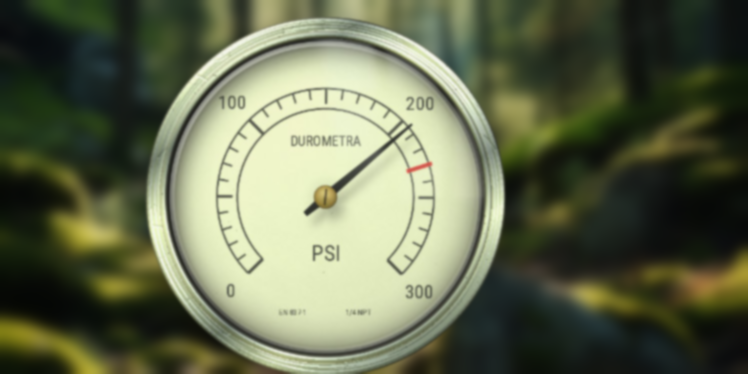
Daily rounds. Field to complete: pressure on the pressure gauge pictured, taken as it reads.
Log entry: 205 psi
